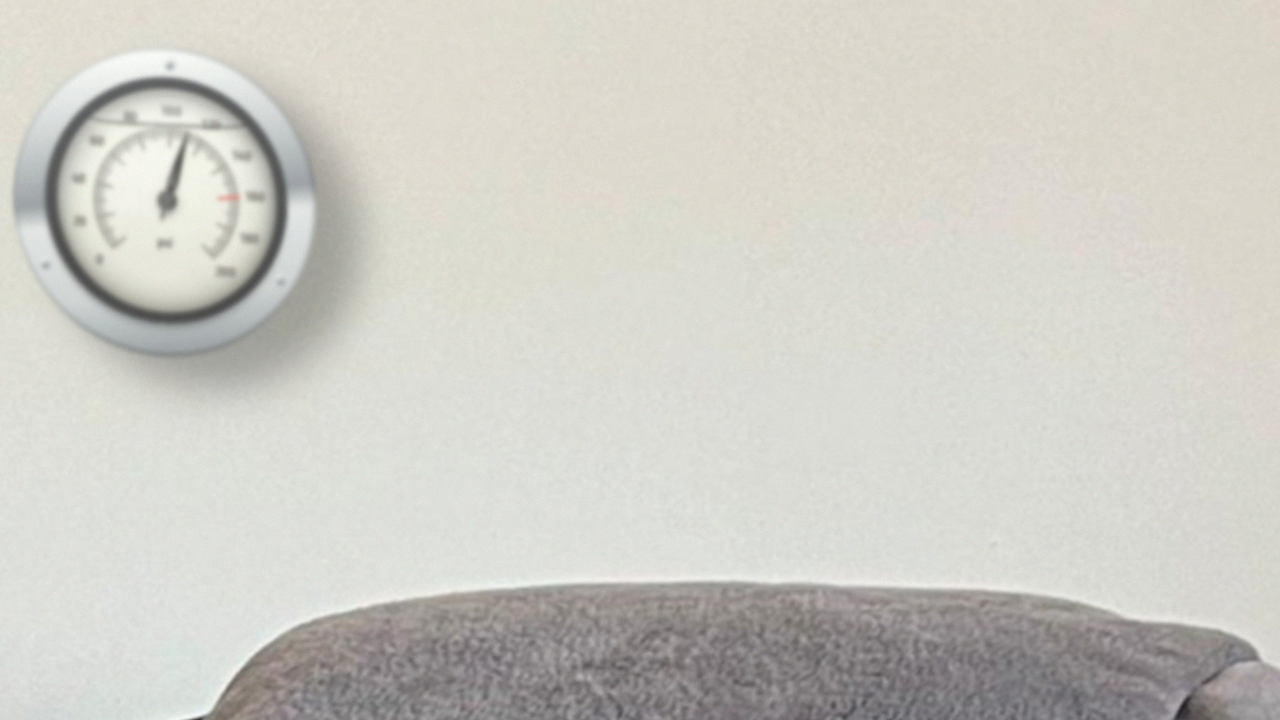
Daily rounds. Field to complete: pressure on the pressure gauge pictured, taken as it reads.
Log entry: 110 psi
